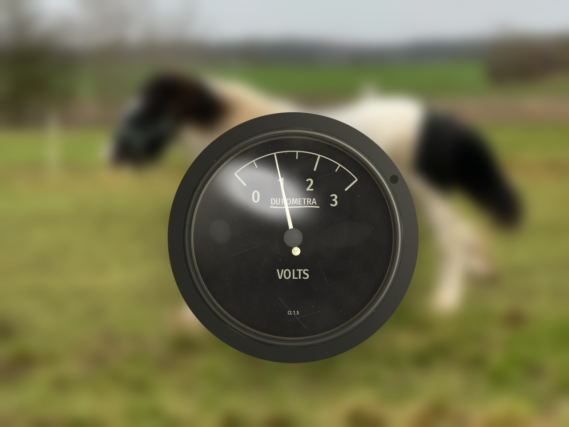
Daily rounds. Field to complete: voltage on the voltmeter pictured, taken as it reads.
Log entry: 1 V
